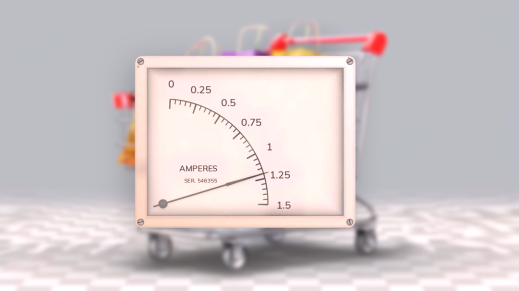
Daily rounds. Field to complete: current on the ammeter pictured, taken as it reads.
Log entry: 1.2 A
